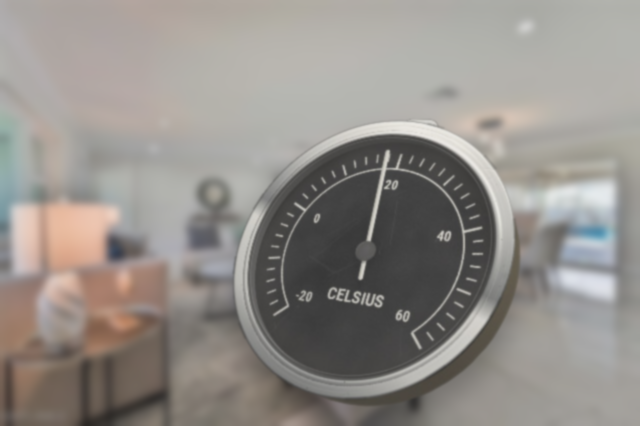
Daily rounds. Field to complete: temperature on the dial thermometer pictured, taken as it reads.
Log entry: 18 °C
